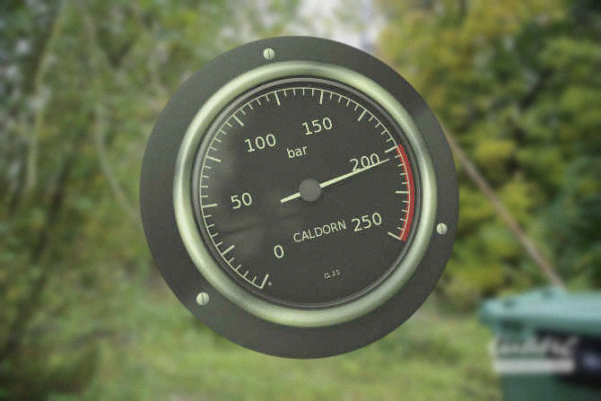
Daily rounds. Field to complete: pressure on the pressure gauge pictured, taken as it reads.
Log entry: 205 bar
